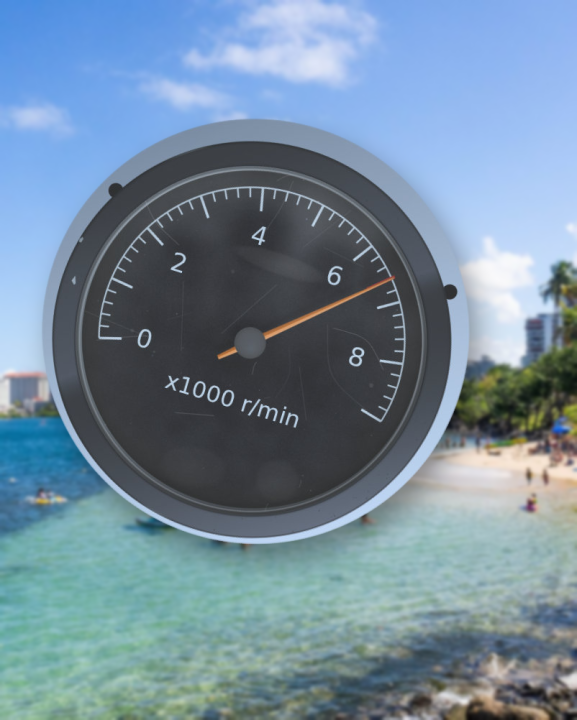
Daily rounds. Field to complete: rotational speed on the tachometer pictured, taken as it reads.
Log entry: 6600 rpm
